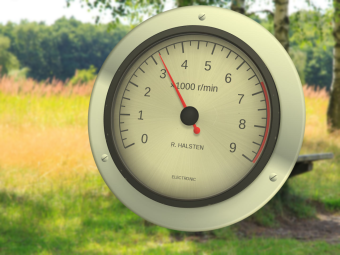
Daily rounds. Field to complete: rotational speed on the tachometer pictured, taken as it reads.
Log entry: 3250 rpm
